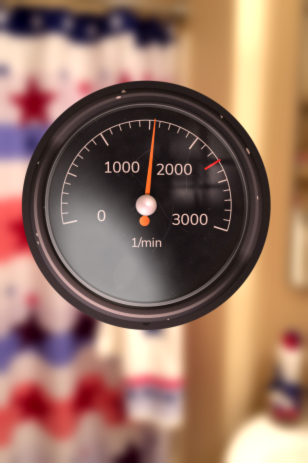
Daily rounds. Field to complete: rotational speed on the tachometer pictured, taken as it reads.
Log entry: 1550 rpm
